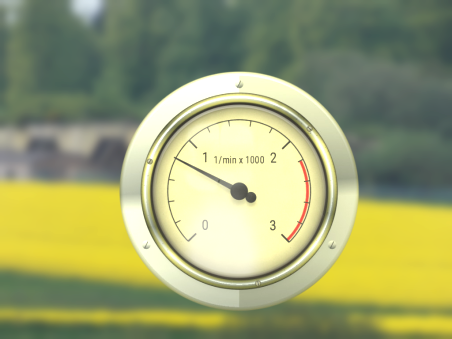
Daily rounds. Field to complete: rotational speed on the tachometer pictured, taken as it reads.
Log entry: 800 rpm
